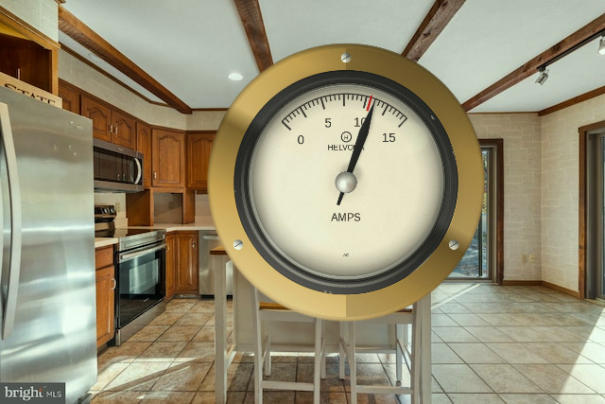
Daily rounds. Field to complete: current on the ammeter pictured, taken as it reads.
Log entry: 11 A
